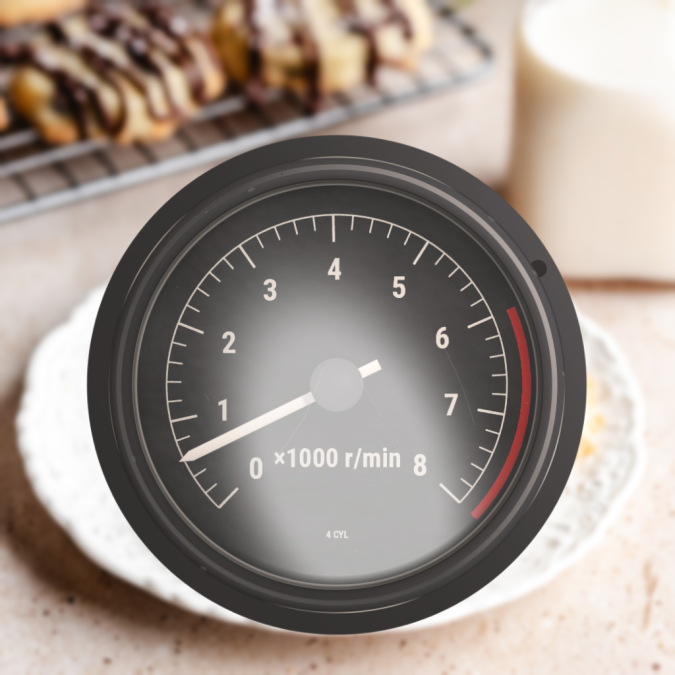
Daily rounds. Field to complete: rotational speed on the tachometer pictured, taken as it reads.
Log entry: 600 rpm
